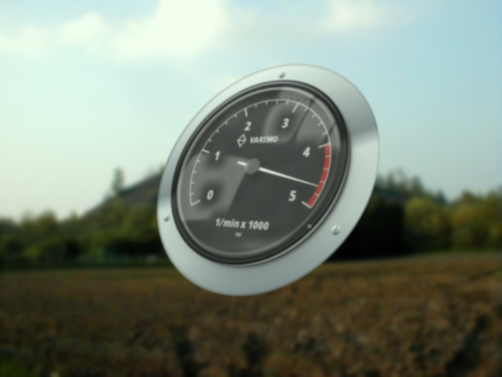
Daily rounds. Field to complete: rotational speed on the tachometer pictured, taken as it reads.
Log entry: 4700 rpm
